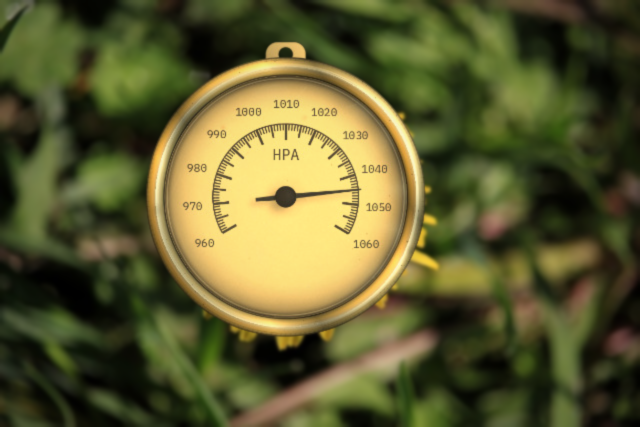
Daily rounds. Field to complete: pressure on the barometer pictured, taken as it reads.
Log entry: 1045 hPa
